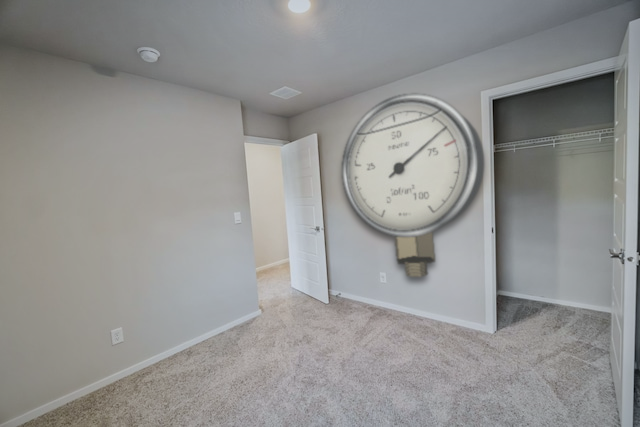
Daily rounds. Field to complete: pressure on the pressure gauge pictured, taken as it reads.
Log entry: 70 psi
